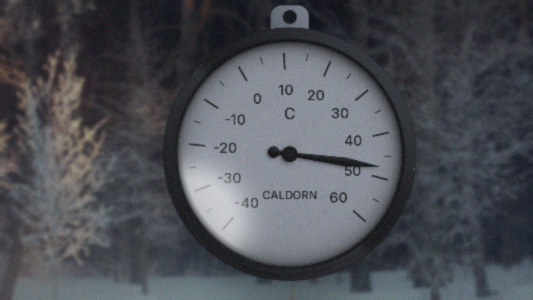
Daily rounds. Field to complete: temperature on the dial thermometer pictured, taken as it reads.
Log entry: 47.5 °C
